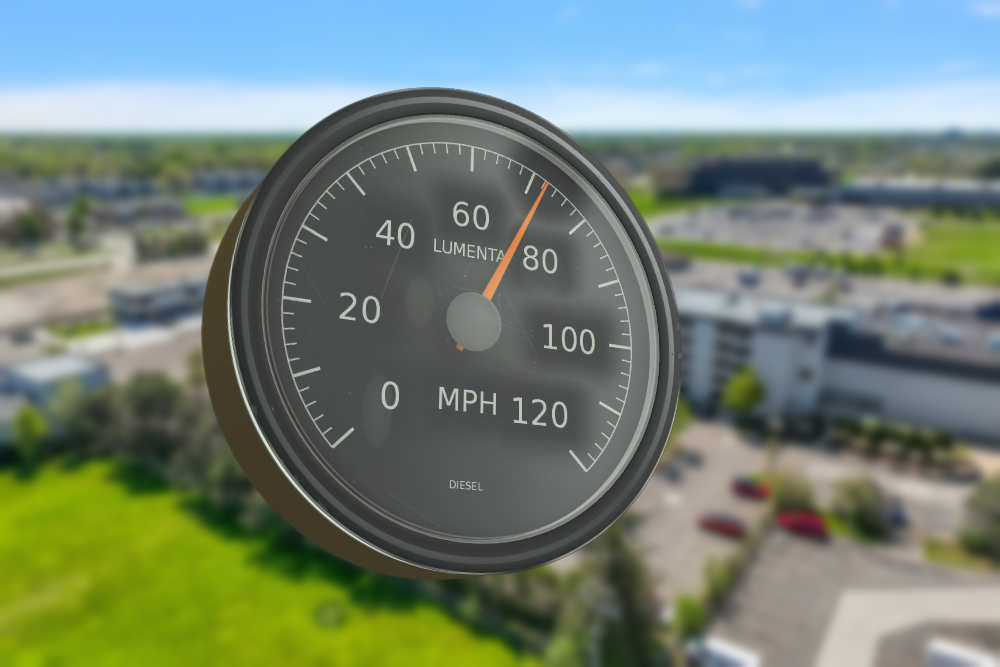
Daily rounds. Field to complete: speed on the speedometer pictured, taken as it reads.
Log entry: 72 mph
